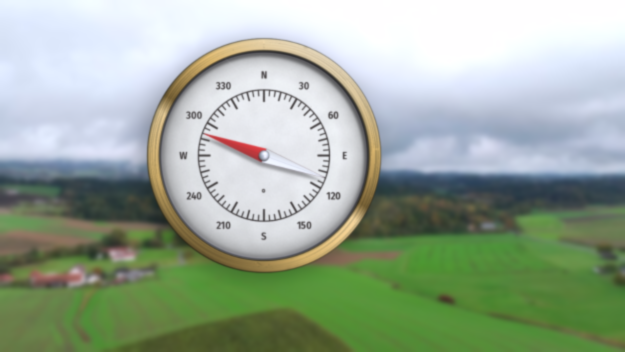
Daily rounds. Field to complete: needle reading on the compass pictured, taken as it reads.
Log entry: 290 °
